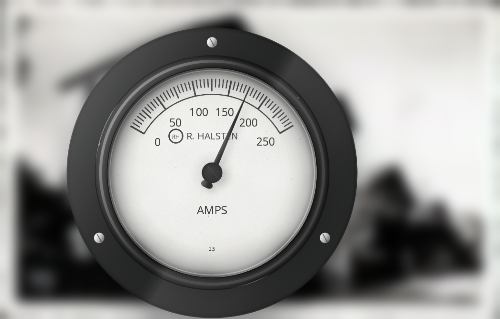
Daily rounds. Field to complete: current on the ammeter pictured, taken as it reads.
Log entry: 175 A
